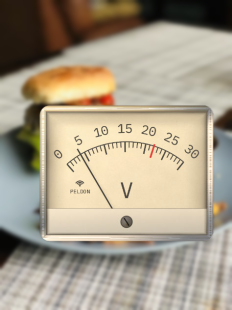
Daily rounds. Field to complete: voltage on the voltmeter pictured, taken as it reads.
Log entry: 4 V
